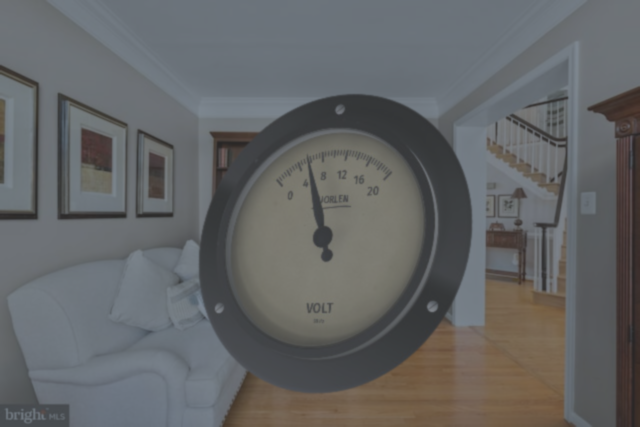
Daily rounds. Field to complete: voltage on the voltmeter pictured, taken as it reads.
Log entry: 6 V
